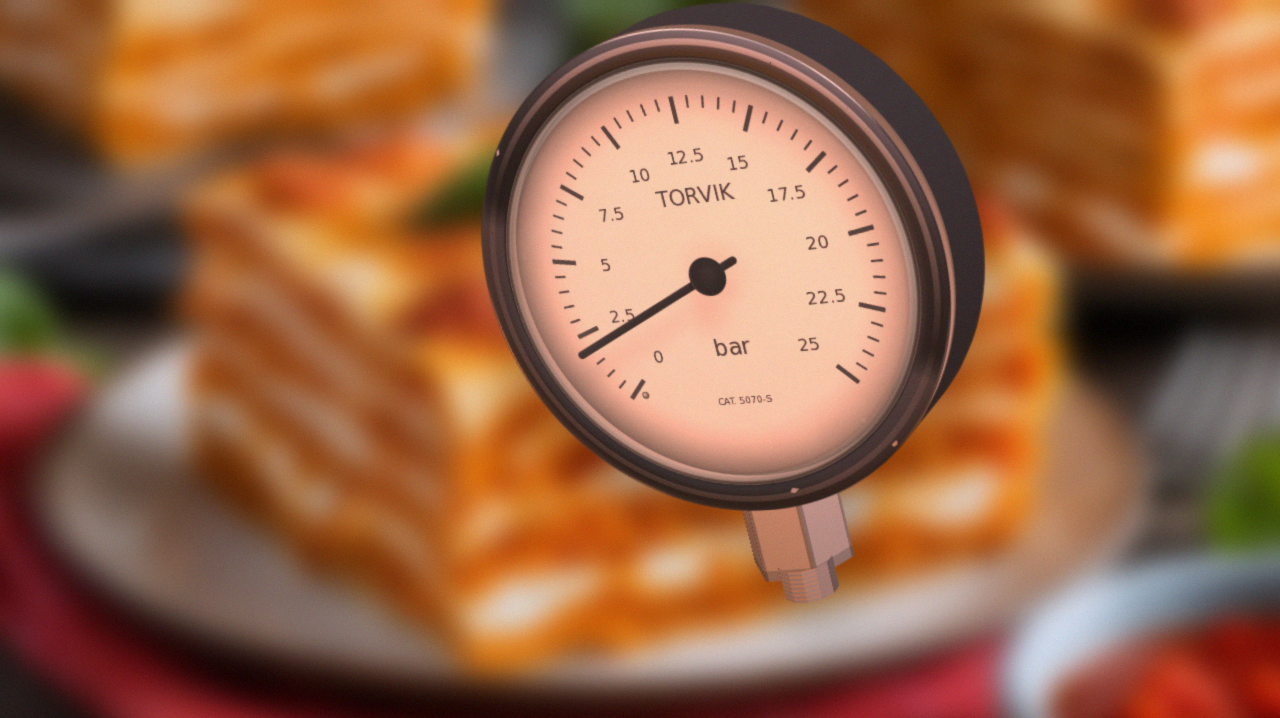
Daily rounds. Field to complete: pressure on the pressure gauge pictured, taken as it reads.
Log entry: 2 bar
